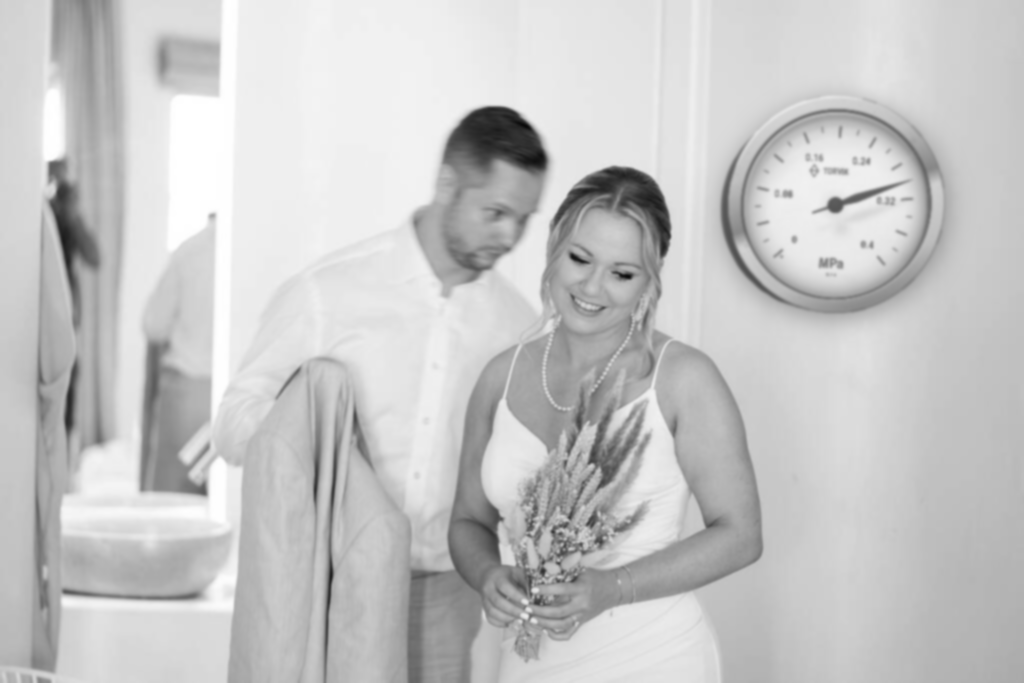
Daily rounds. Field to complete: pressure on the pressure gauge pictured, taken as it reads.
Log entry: 0.3 MPa
